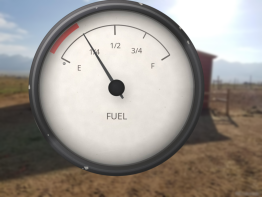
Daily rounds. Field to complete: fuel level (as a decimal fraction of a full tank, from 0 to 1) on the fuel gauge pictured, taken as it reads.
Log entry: 0.25
